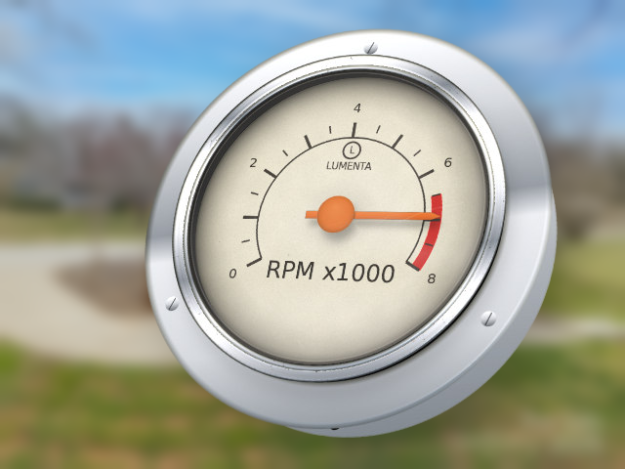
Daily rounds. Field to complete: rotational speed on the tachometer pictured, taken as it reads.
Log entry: 7000 rpm
